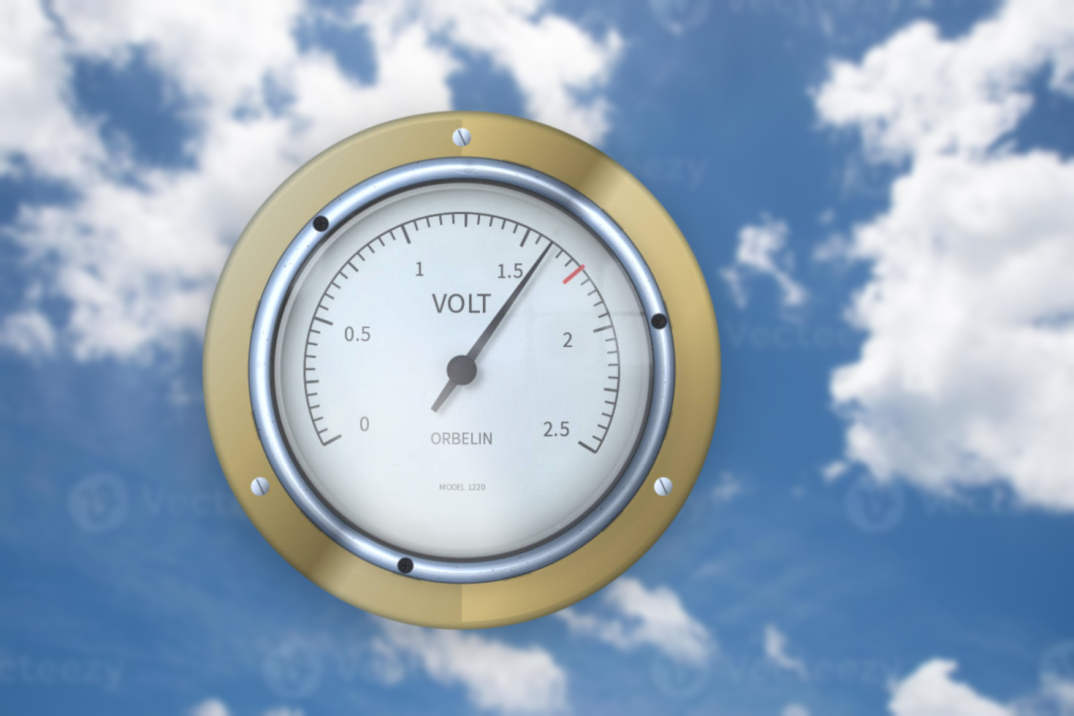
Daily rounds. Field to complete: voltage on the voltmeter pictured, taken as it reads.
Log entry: 1.6 V
